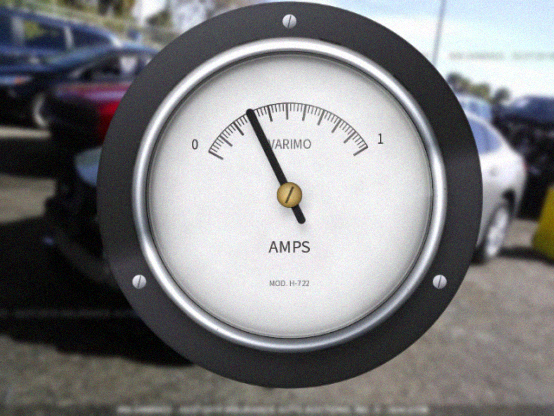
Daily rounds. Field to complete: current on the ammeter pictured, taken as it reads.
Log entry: 0.3 A
